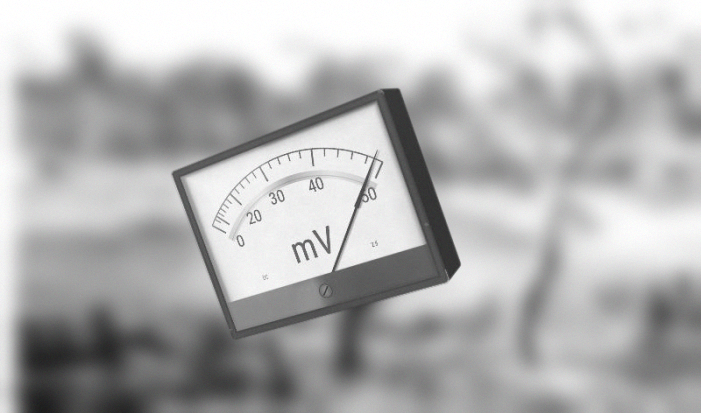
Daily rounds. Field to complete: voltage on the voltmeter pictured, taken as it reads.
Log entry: 49 mV
